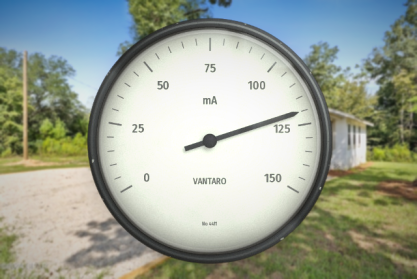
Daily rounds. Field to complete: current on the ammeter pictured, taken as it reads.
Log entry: 120 mA
